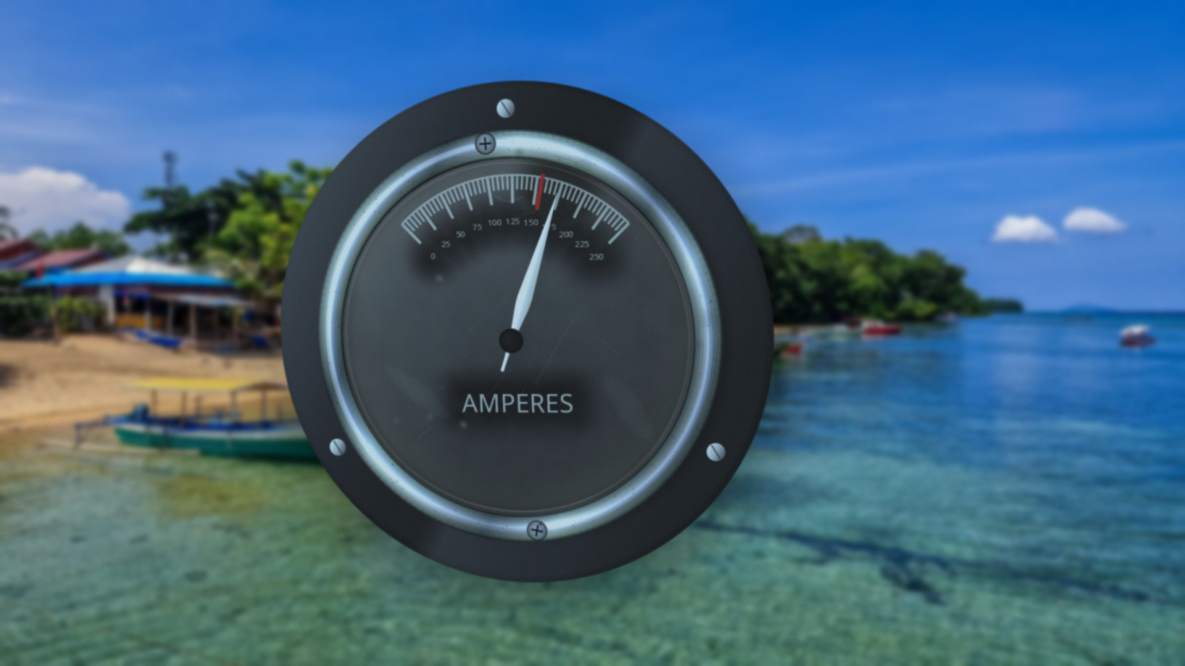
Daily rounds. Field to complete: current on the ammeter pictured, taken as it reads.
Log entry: 175 A
